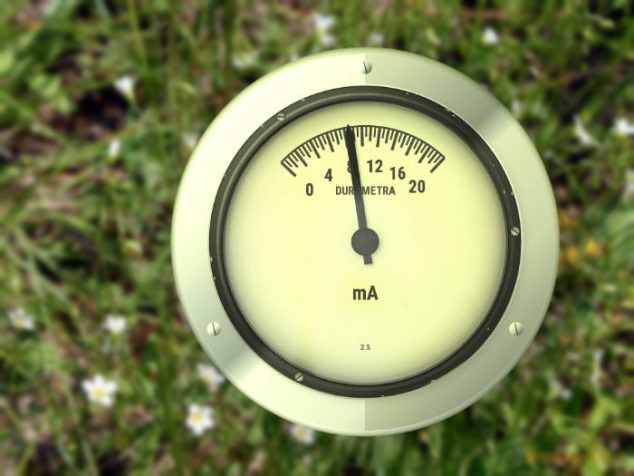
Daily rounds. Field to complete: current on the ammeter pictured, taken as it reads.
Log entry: 8.5 mA
